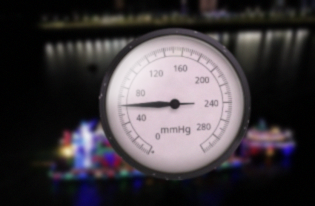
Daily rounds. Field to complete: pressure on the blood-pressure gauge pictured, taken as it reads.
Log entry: 60 mmHg
